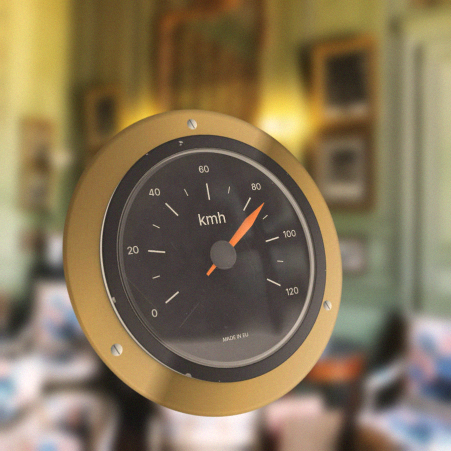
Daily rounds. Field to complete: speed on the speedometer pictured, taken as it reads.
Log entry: 85 km/h
